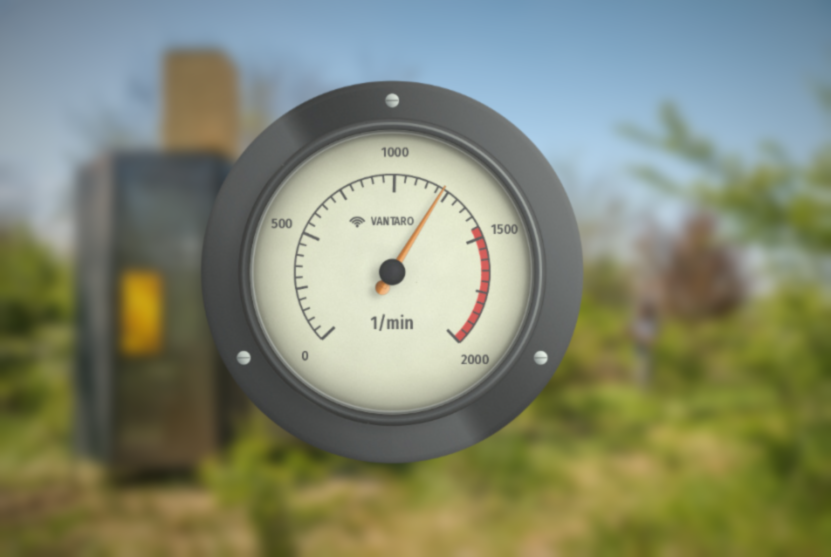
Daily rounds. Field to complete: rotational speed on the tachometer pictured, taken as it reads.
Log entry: 1225 rpm
